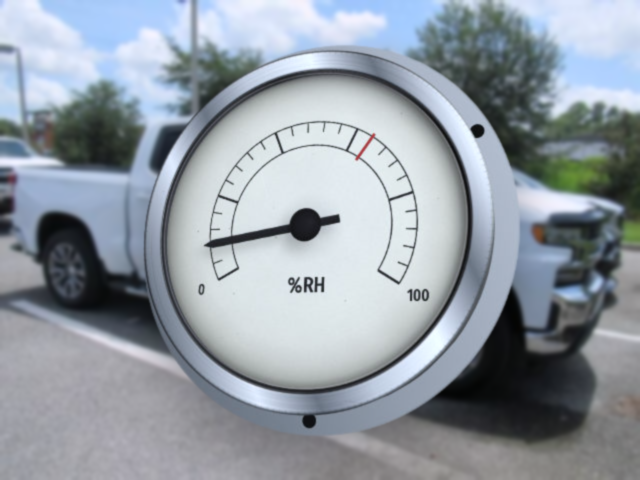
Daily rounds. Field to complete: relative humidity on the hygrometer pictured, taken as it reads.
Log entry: 8 %
